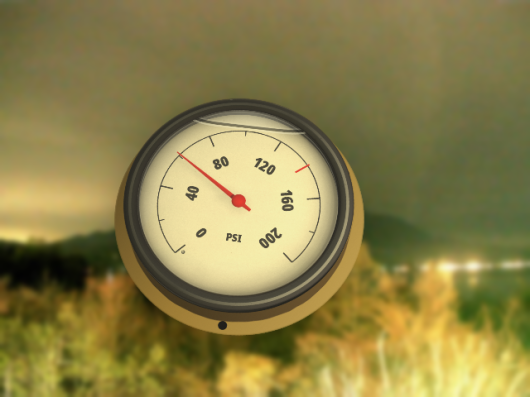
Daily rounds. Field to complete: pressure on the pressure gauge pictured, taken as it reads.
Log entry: 60 psi
